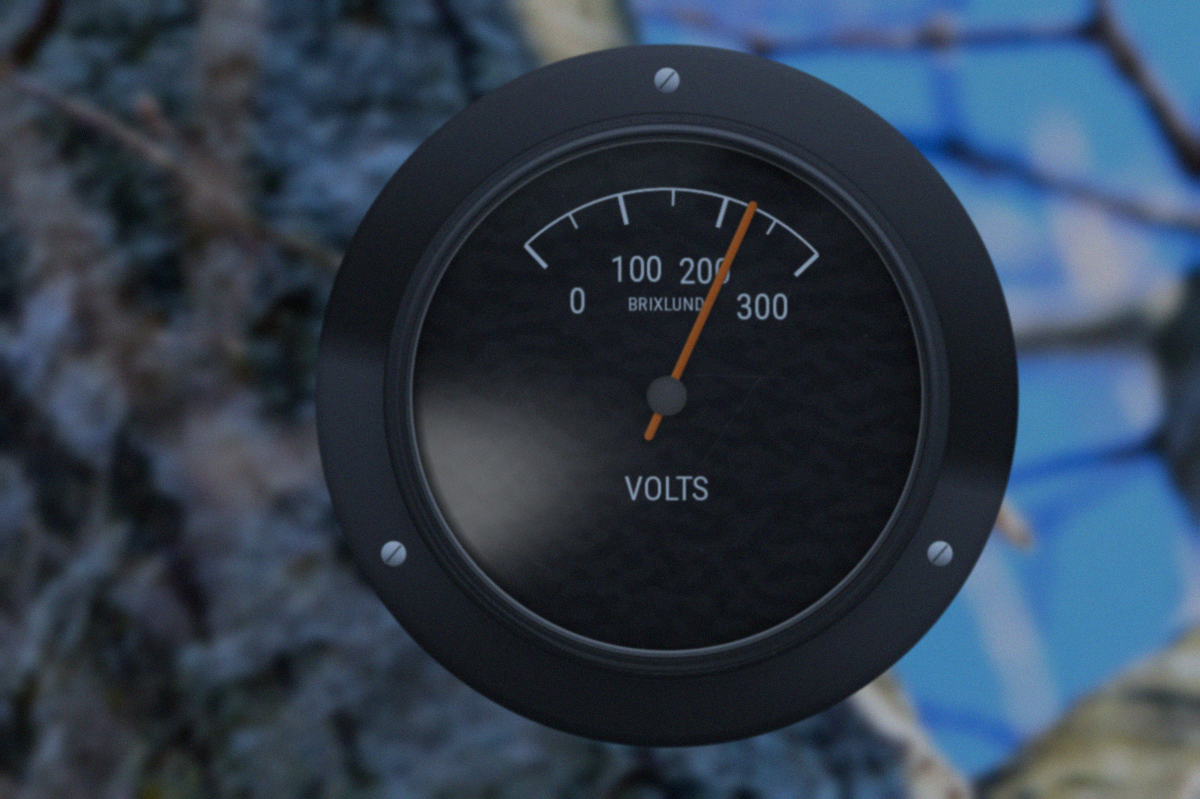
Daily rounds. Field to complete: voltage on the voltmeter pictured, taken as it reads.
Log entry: 225 V
